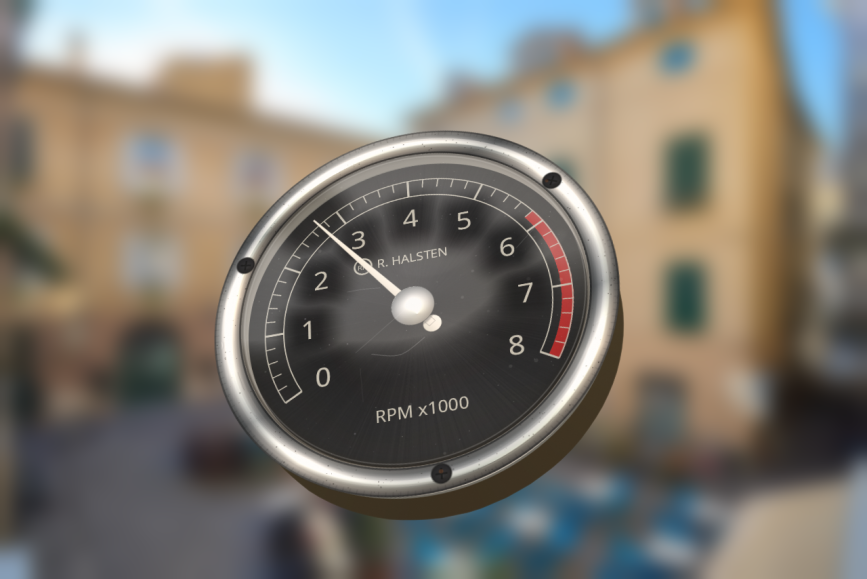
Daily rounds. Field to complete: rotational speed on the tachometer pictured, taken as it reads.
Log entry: 2700 rpm
